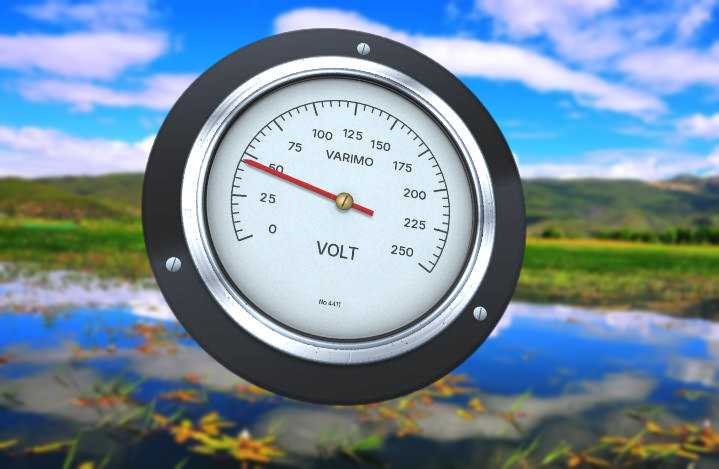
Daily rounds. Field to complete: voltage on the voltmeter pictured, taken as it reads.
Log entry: 45 V
